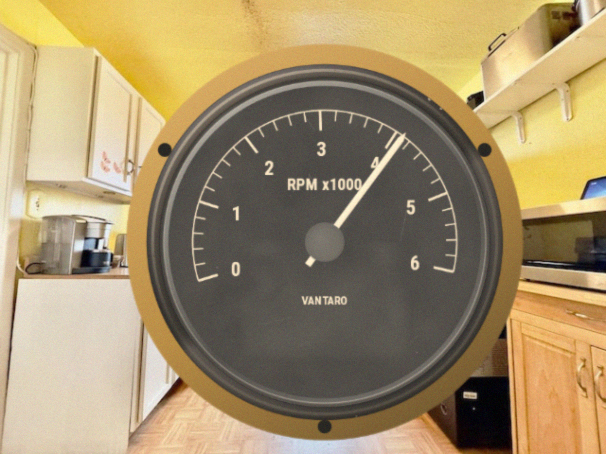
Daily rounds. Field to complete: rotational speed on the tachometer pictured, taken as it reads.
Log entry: 4100 rpm
